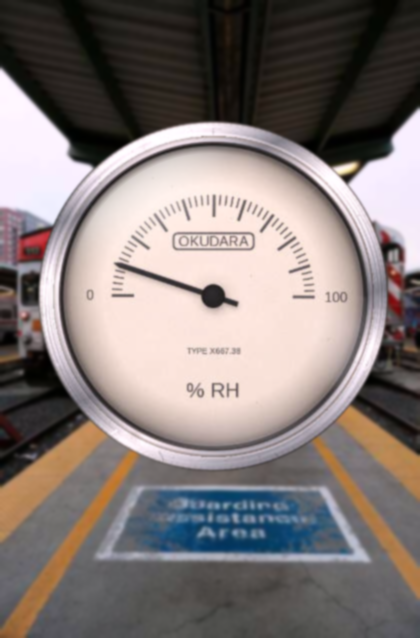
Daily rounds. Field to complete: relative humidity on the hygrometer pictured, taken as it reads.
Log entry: 10 %
